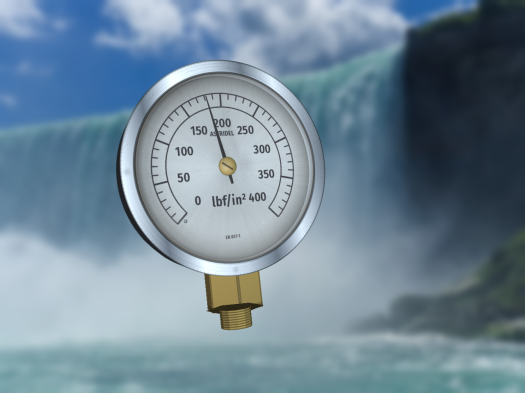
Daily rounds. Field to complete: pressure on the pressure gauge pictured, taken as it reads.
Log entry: 180 psi
